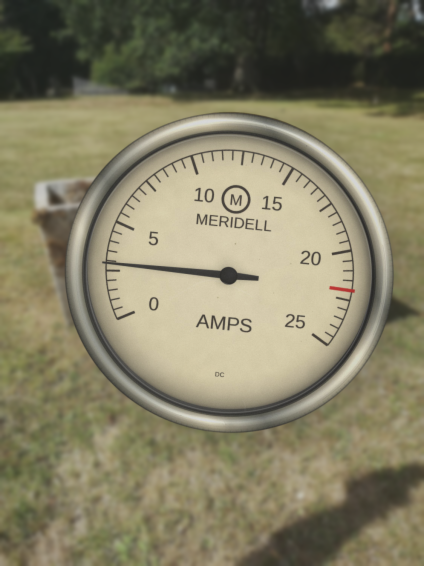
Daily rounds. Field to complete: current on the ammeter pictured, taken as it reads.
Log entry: 3 A
